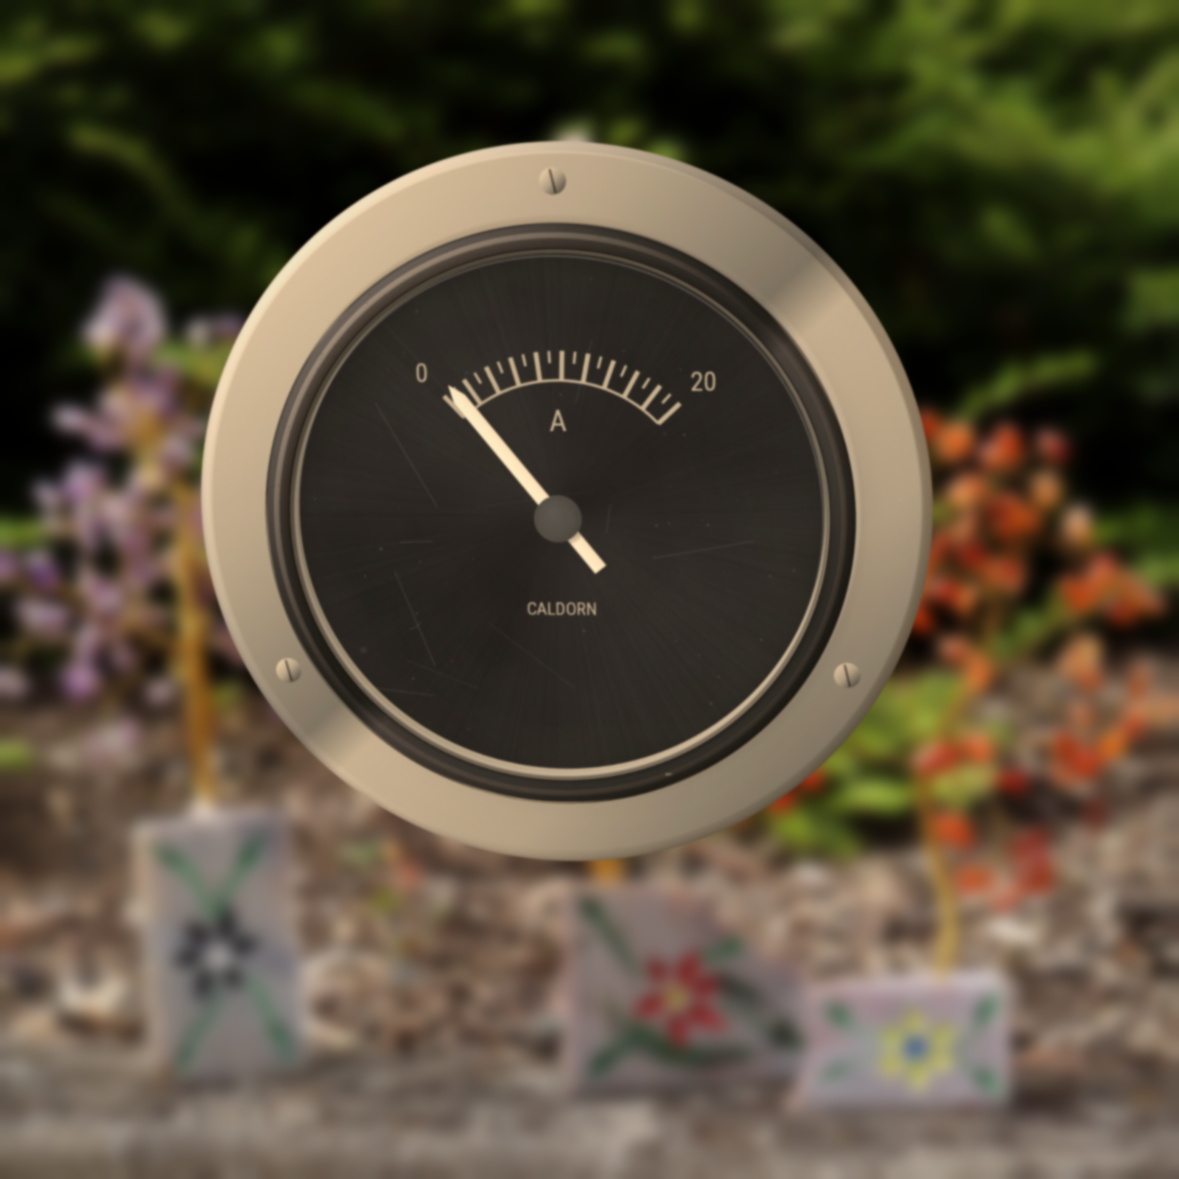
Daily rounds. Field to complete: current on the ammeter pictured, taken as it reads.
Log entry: 1 A
